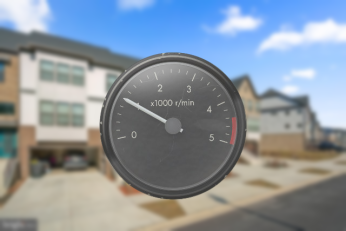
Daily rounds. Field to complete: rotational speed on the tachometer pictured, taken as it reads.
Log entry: 1000 rpm
